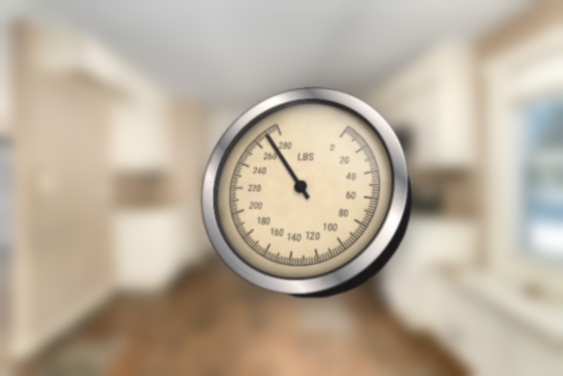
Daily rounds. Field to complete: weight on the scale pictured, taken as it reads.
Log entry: 270 lb
